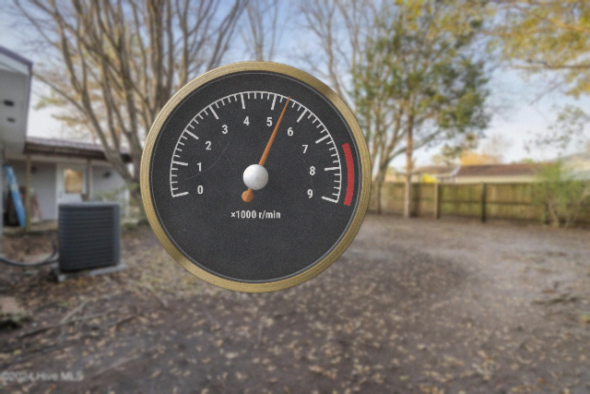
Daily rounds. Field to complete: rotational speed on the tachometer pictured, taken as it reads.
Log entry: 5400 rpm
